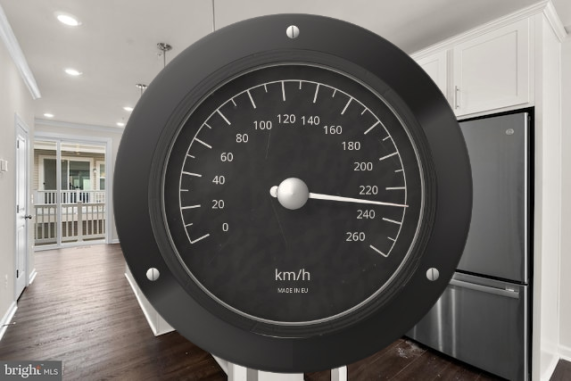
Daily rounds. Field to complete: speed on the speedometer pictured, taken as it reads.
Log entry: 230 km/h
